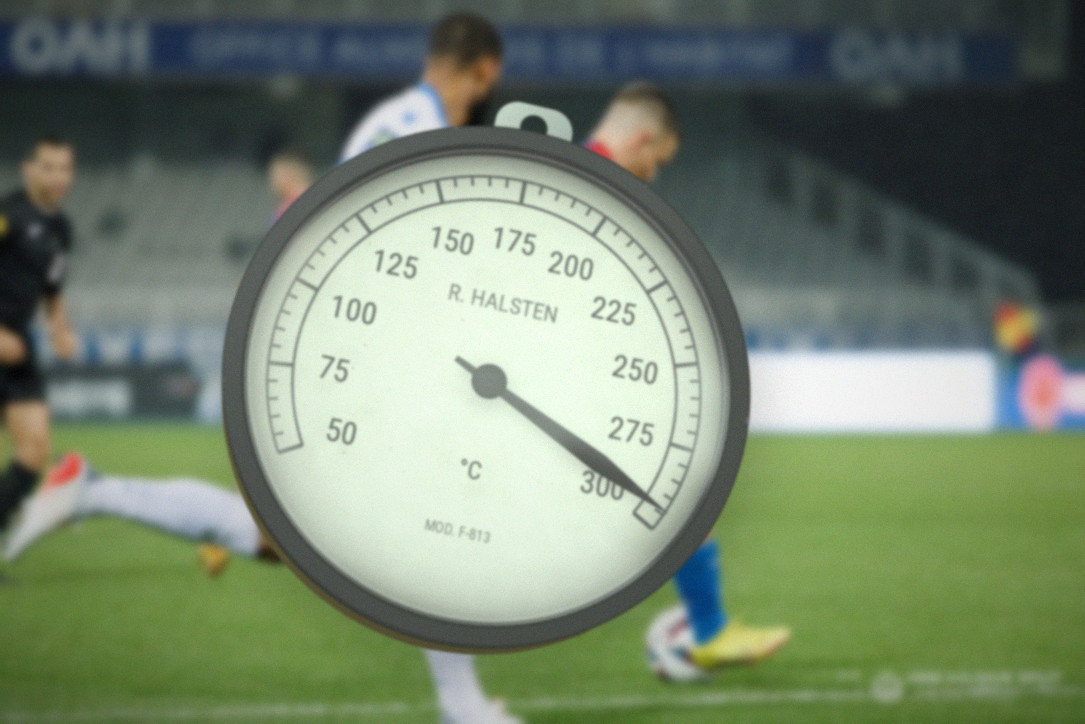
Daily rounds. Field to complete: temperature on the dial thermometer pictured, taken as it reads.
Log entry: 295 °C
